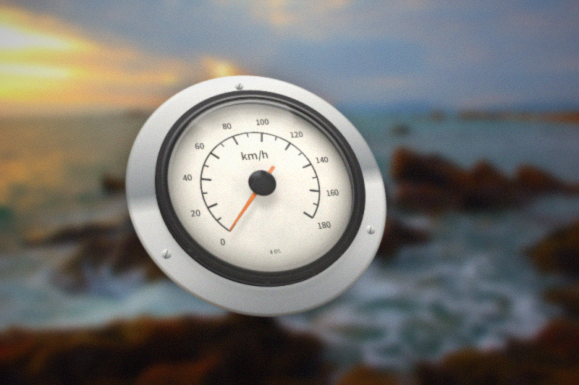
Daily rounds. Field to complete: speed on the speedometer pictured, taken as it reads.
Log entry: 0 km/h
